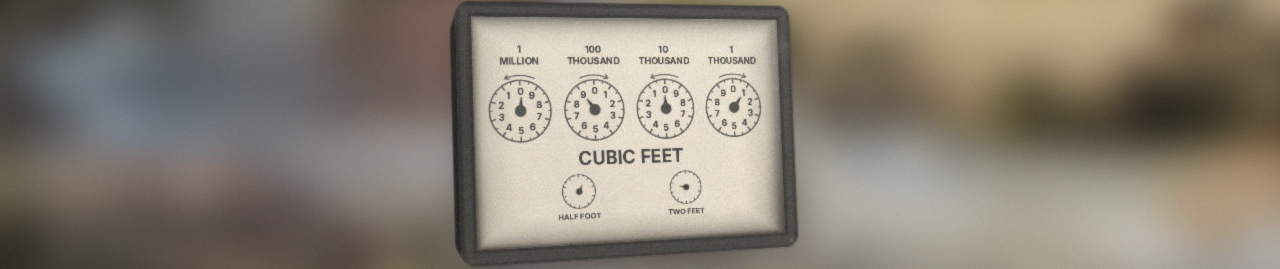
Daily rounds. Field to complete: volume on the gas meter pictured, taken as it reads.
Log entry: 990100 ft³
